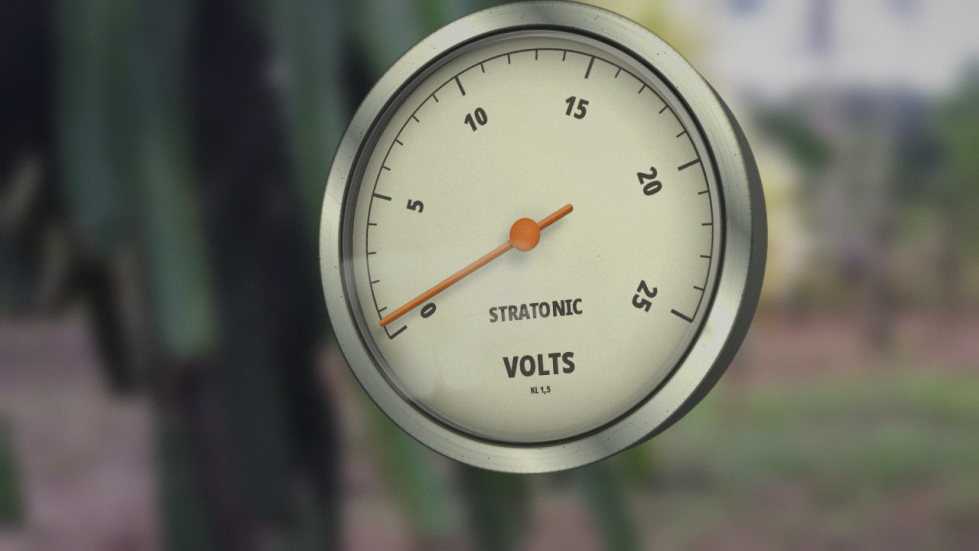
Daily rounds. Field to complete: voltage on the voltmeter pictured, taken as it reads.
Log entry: 0.5 V
